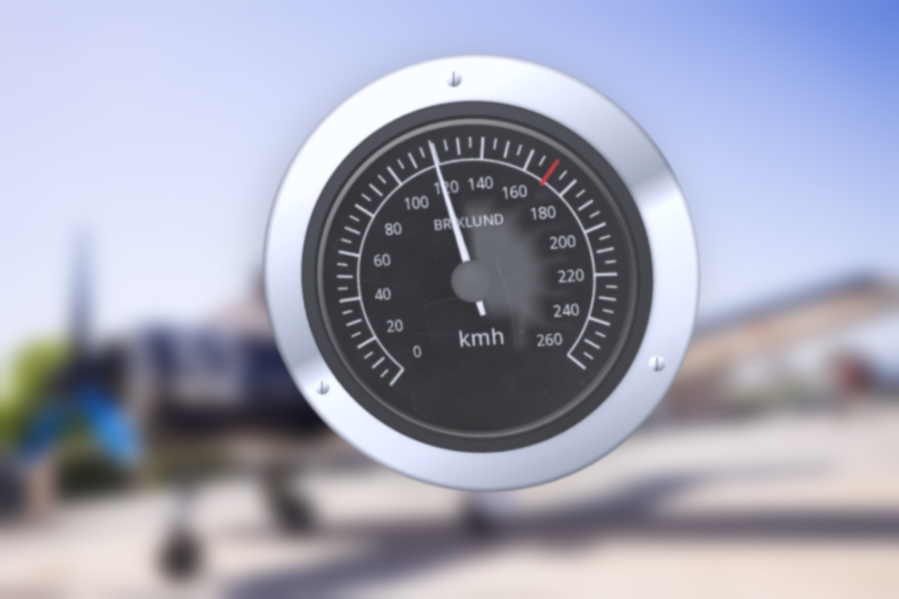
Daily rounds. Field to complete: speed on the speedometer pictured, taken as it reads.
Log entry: 120 km/h
